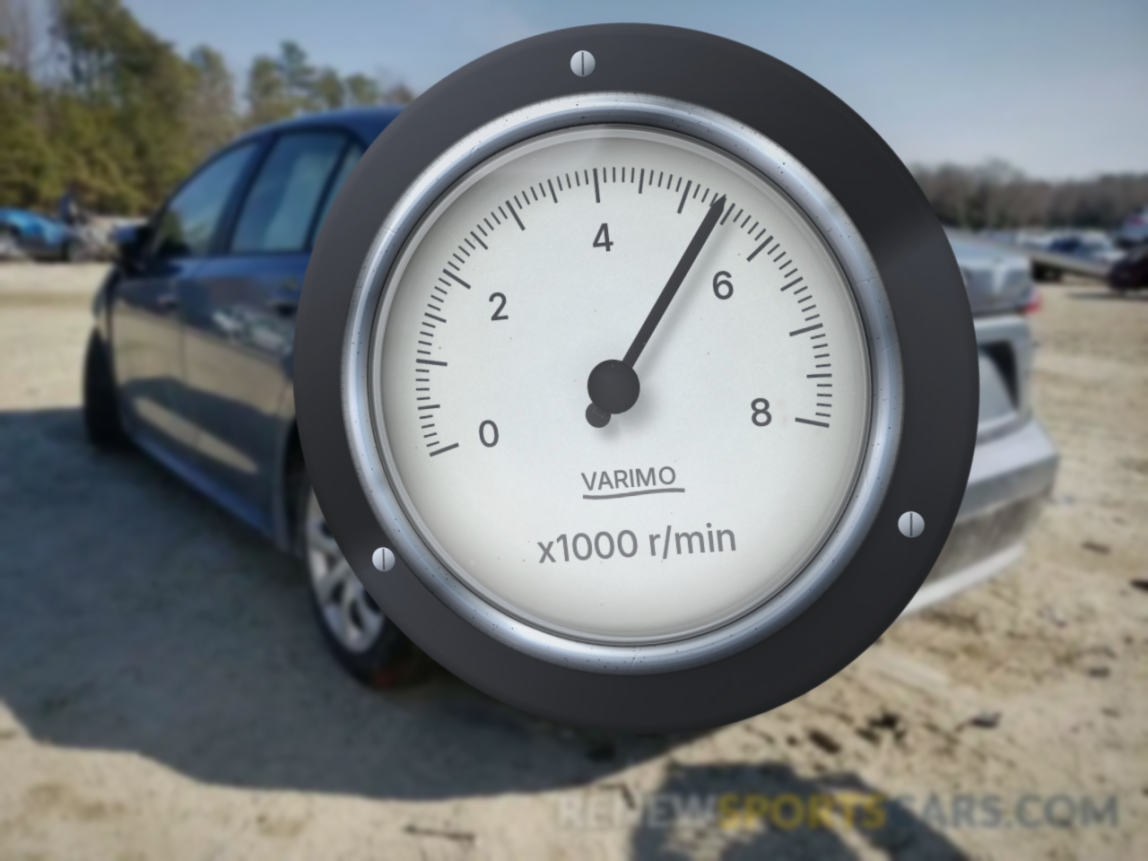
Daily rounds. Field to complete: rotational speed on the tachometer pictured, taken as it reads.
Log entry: 5400 rpm
